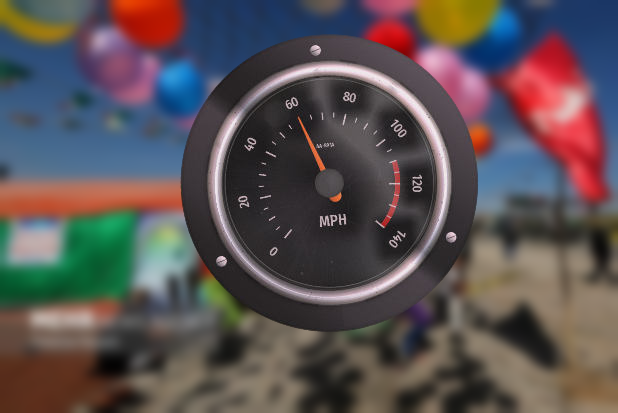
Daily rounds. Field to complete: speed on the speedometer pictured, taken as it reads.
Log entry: 60 mph
